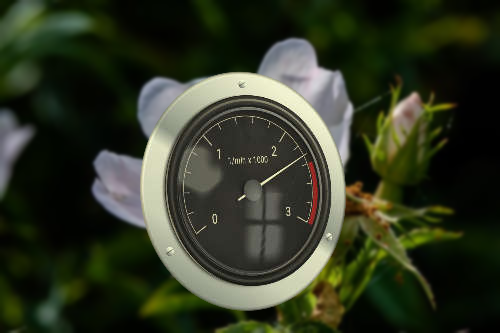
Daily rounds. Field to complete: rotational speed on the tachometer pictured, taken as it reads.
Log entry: 2300 rpm
